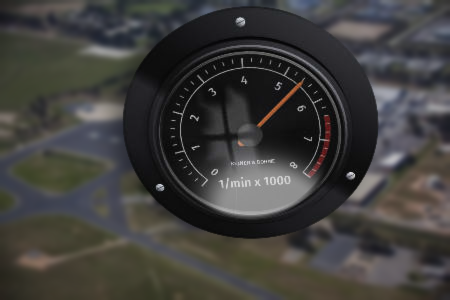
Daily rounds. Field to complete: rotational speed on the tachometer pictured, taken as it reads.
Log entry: 5400 rpm
